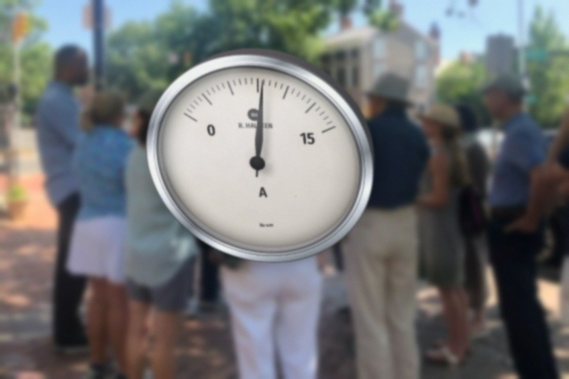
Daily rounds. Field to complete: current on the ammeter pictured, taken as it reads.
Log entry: 8 A
